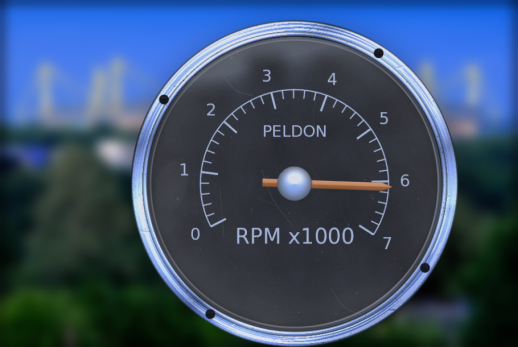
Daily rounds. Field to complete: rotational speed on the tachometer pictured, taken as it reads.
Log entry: 6100 rpm
